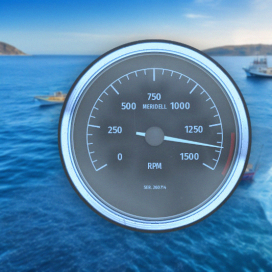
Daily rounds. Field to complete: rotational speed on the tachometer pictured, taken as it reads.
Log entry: 1375 rpm
